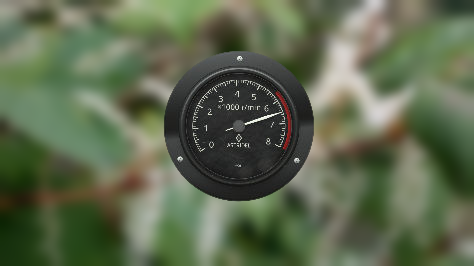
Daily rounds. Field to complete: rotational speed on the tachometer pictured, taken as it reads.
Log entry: 6500 rpm
